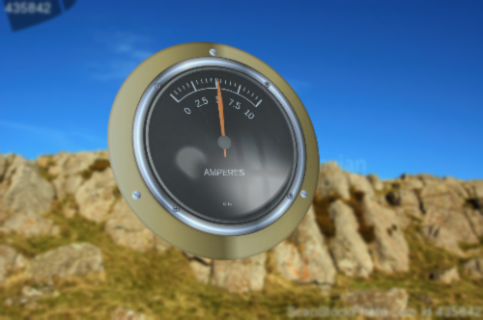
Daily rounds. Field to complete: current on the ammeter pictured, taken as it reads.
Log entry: 5 A
